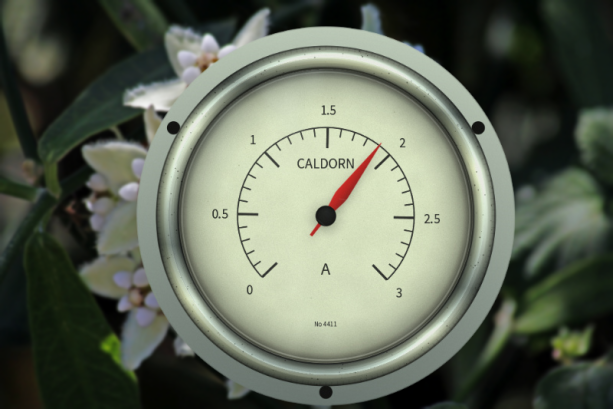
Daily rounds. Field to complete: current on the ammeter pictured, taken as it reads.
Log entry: 1.9 A
